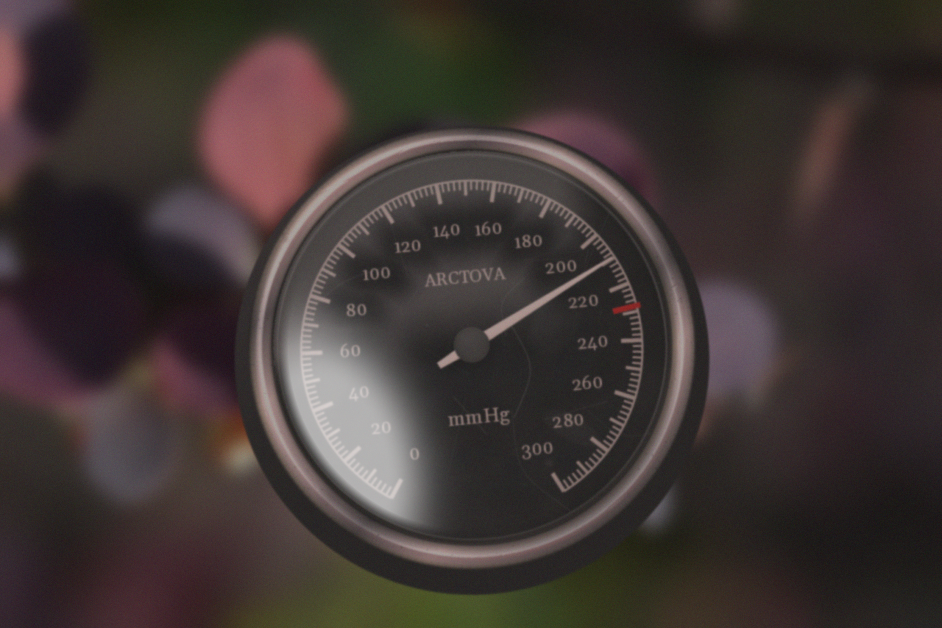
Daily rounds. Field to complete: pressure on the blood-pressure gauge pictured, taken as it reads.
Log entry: 210 mmHg
